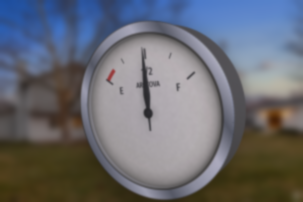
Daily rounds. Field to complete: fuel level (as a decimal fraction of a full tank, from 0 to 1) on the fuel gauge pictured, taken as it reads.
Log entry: 0.5
